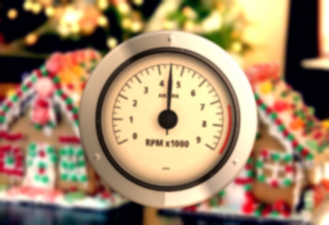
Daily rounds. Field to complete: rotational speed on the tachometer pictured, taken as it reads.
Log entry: 4500 rpm
